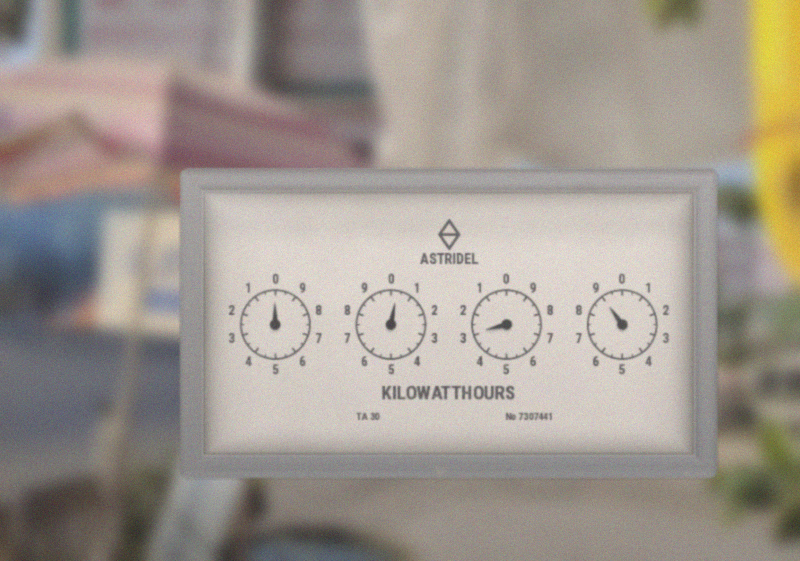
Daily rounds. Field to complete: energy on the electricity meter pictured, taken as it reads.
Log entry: 29 kWh
